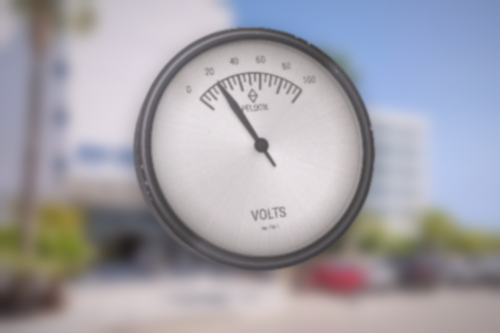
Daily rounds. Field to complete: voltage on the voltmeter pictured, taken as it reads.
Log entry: 20 V
